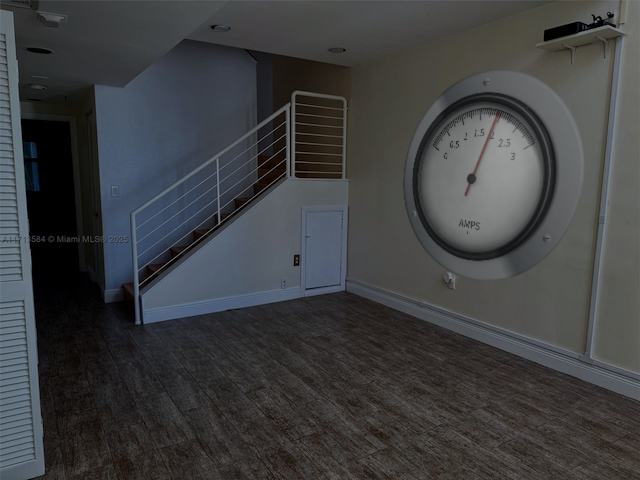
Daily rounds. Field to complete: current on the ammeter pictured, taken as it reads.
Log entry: 2 A
